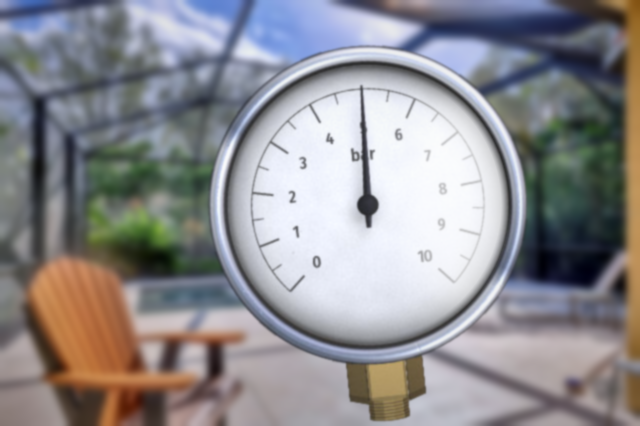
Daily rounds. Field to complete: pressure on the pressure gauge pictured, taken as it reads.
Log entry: 5 bar
